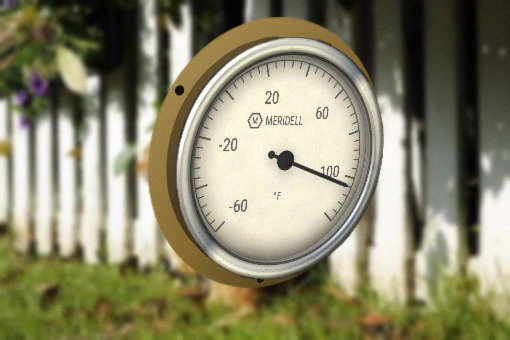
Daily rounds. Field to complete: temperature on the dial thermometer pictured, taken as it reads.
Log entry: 104 °F
